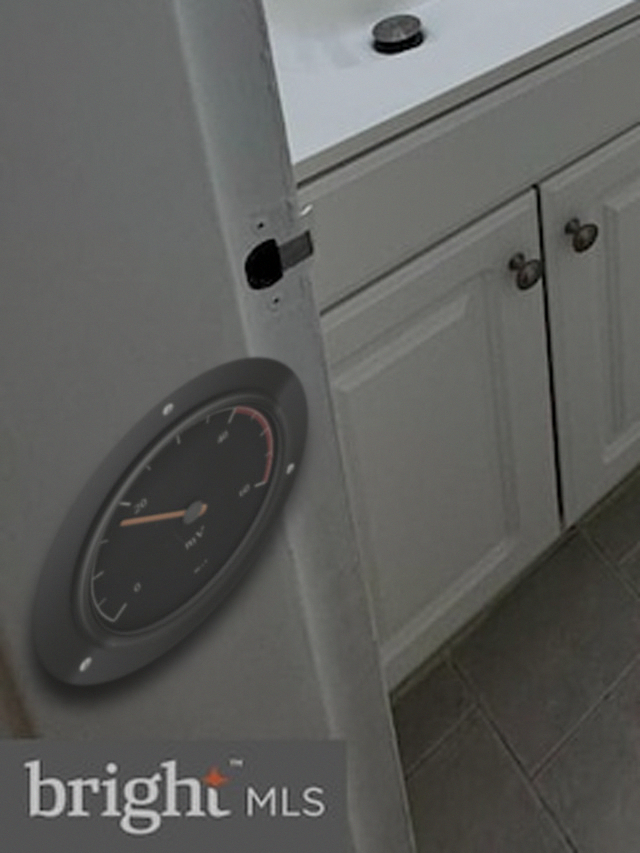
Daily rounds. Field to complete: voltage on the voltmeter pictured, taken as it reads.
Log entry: 17.5 mV
